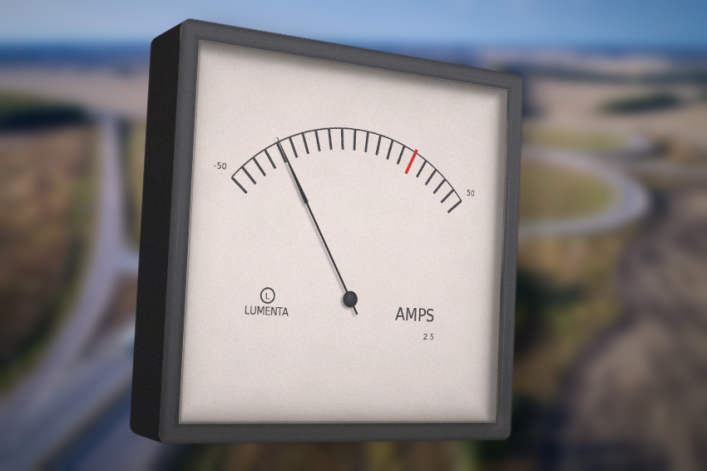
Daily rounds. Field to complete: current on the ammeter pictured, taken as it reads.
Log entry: -30 A
